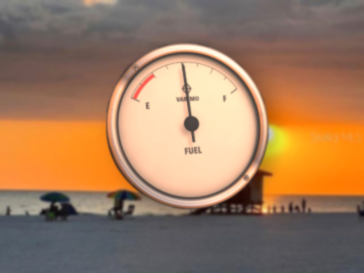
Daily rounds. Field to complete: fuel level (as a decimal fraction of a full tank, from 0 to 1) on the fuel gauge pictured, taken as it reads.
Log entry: 0.5
